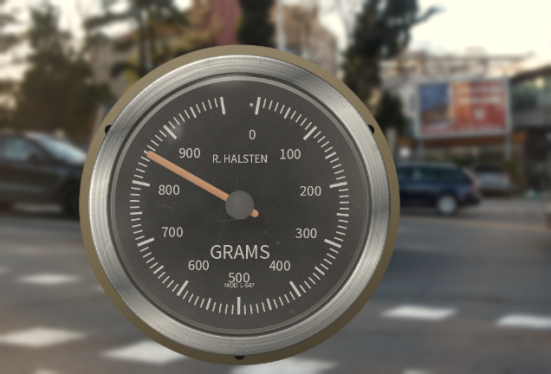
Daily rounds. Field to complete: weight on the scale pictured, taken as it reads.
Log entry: 850 g
